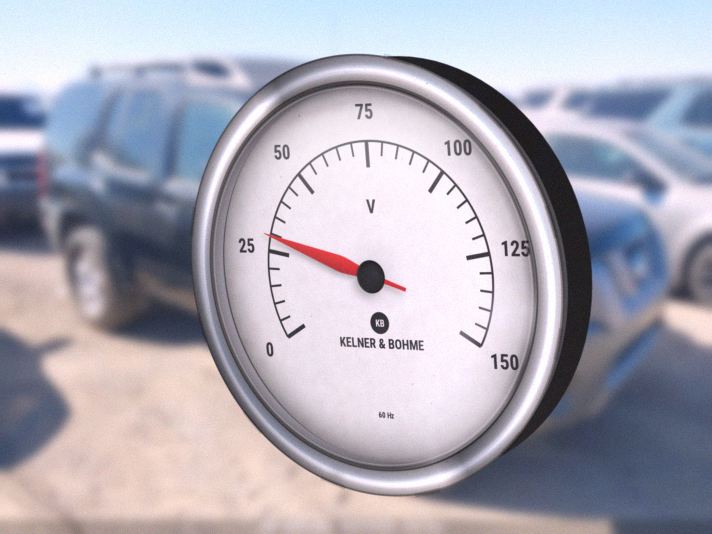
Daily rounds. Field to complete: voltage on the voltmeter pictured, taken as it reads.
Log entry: 30 V
